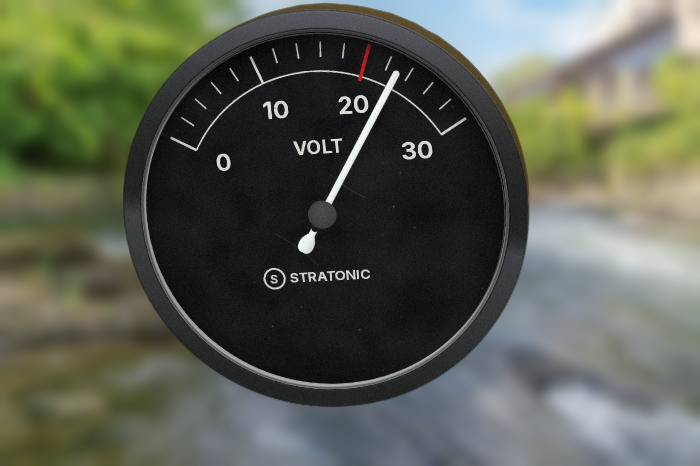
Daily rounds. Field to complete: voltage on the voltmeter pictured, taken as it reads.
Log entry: 23 V
